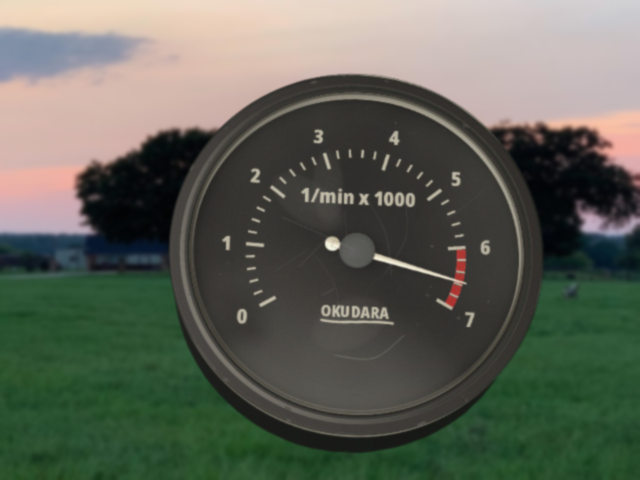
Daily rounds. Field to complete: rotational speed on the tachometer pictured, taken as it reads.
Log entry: 6600 rpm
